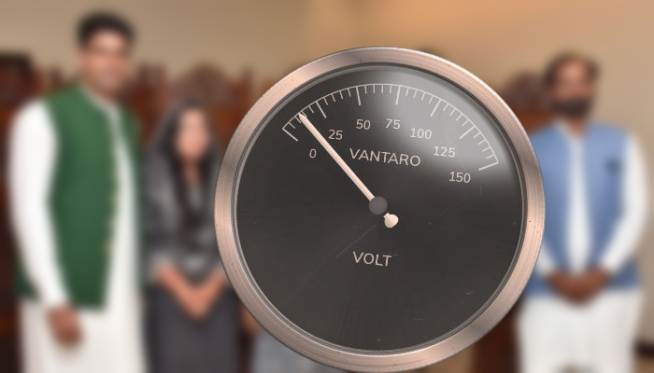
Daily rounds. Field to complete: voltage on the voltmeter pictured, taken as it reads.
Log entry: 12.5 V
